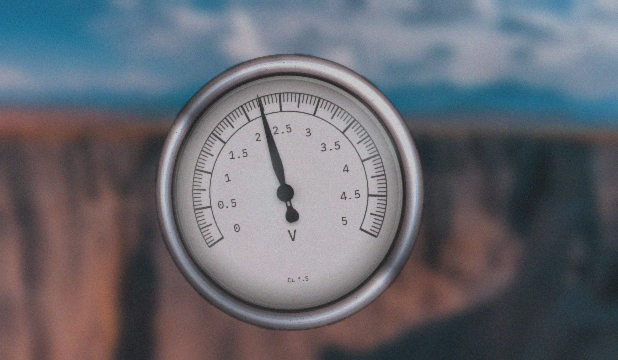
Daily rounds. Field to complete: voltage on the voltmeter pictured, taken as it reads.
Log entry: 2.25 V
